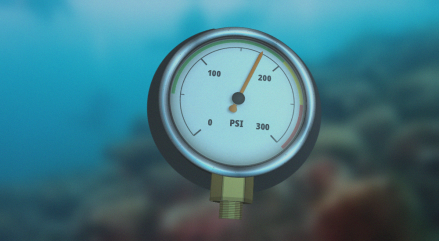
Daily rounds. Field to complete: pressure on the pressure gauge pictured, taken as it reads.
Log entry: 175 psi
